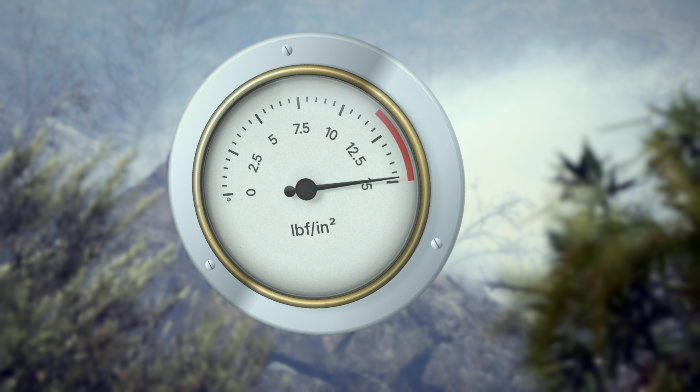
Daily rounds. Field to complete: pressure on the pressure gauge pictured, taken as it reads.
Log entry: 14.75 psi
